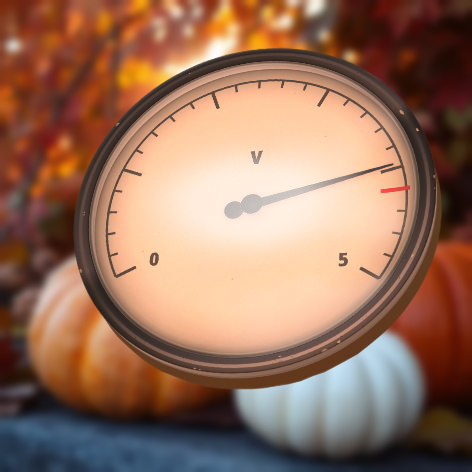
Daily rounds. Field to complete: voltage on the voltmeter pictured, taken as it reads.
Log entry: 4 V
